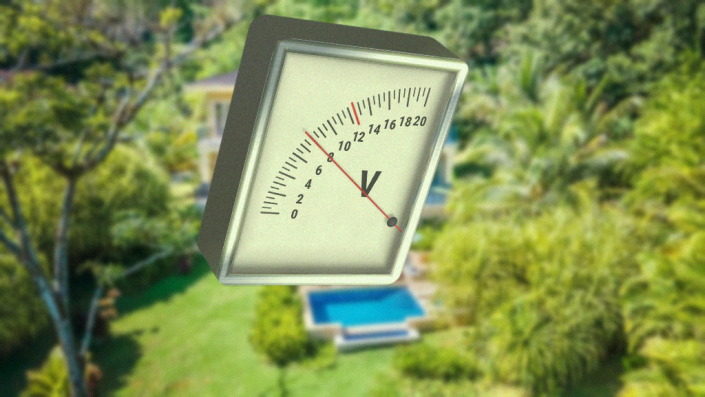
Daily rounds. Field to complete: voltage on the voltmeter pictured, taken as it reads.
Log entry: 8 V
